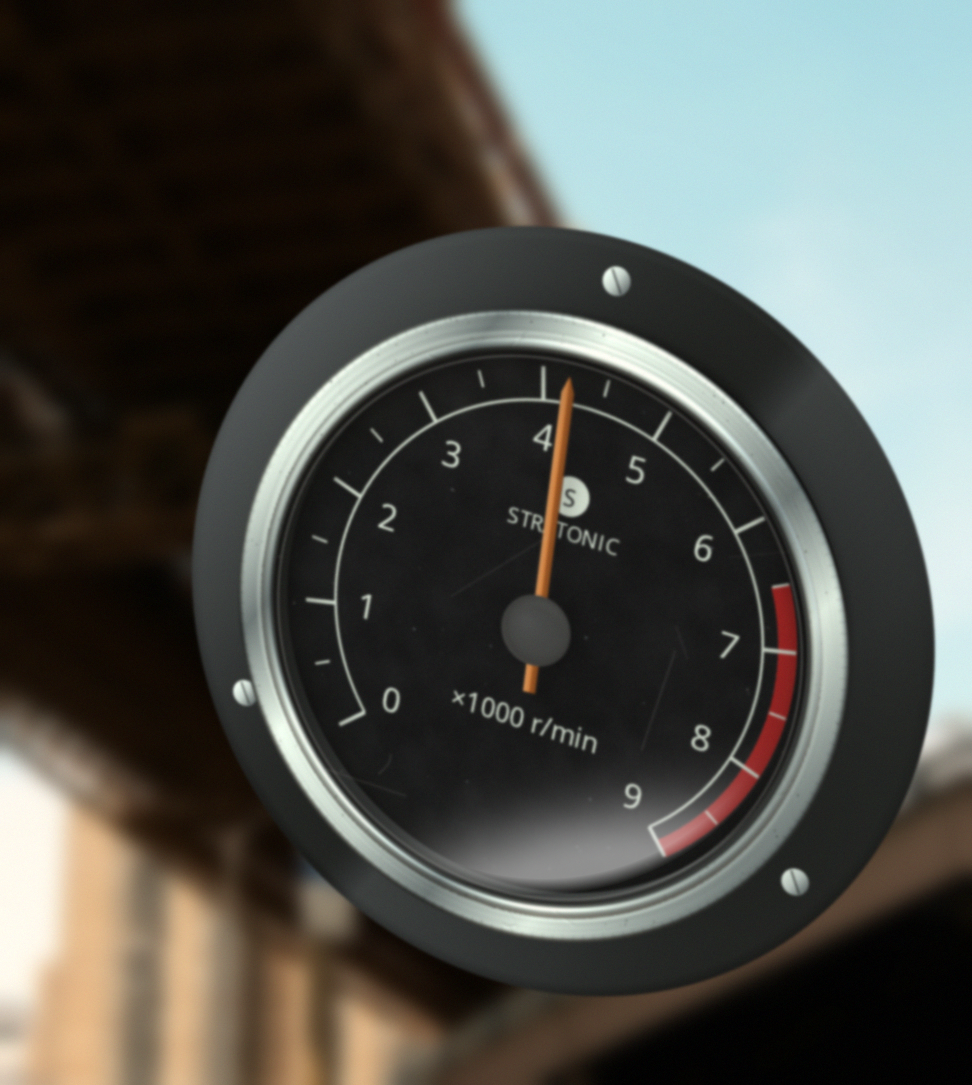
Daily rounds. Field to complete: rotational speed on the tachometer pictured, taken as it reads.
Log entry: 4250 rpm
